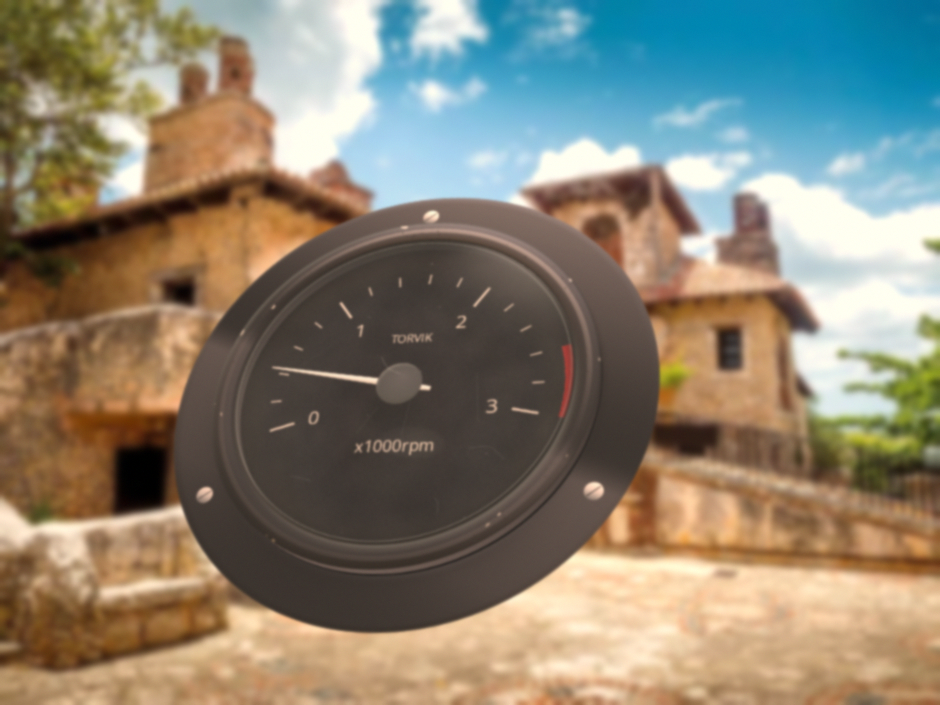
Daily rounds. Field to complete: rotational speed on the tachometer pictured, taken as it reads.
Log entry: 400 rpm
